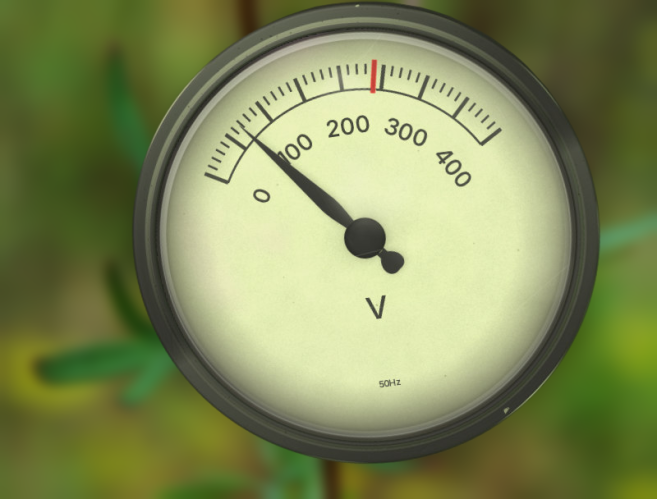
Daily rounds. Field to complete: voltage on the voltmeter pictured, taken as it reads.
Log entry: 70 V
